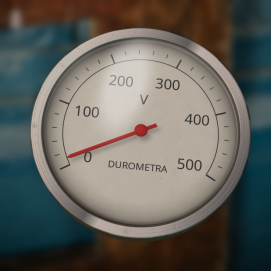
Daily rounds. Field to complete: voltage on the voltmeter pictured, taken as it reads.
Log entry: 10 V
